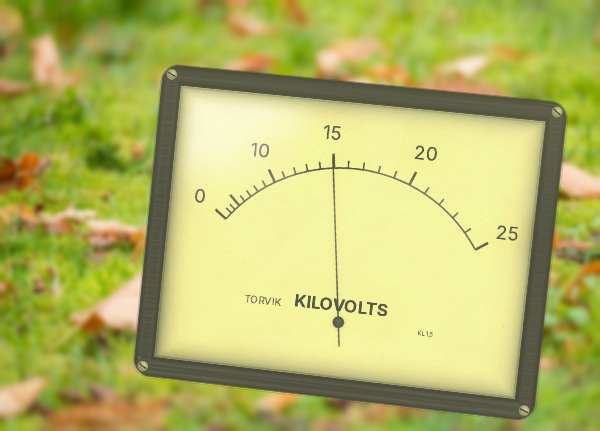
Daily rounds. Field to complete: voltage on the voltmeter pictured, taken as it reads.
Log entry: 15 kV
